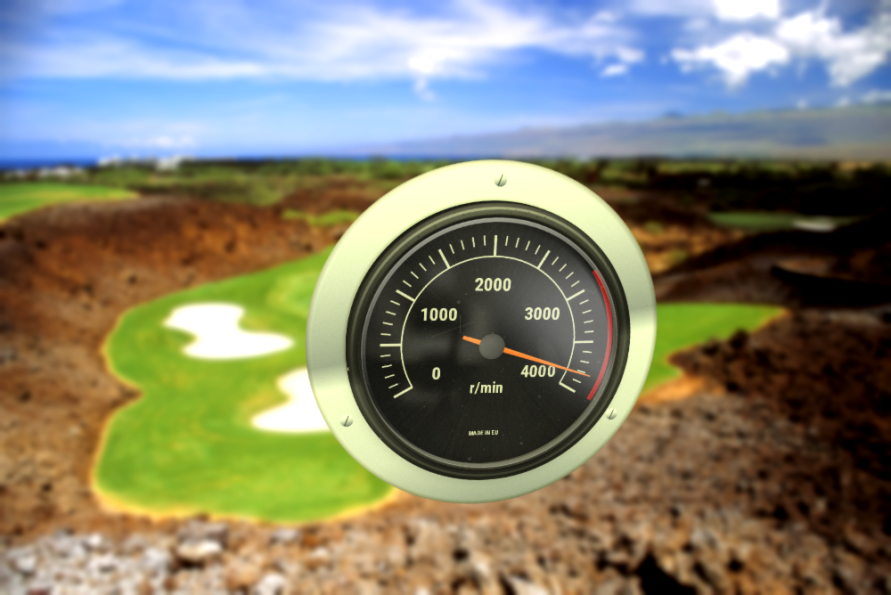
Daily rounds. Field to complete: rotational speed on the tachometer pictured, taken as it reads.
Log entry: 3800 rpm
